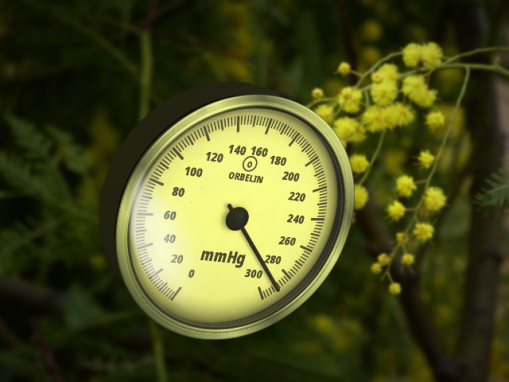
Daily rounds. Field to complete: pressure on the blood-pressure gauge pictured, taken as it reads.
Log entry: 290 mmHg
